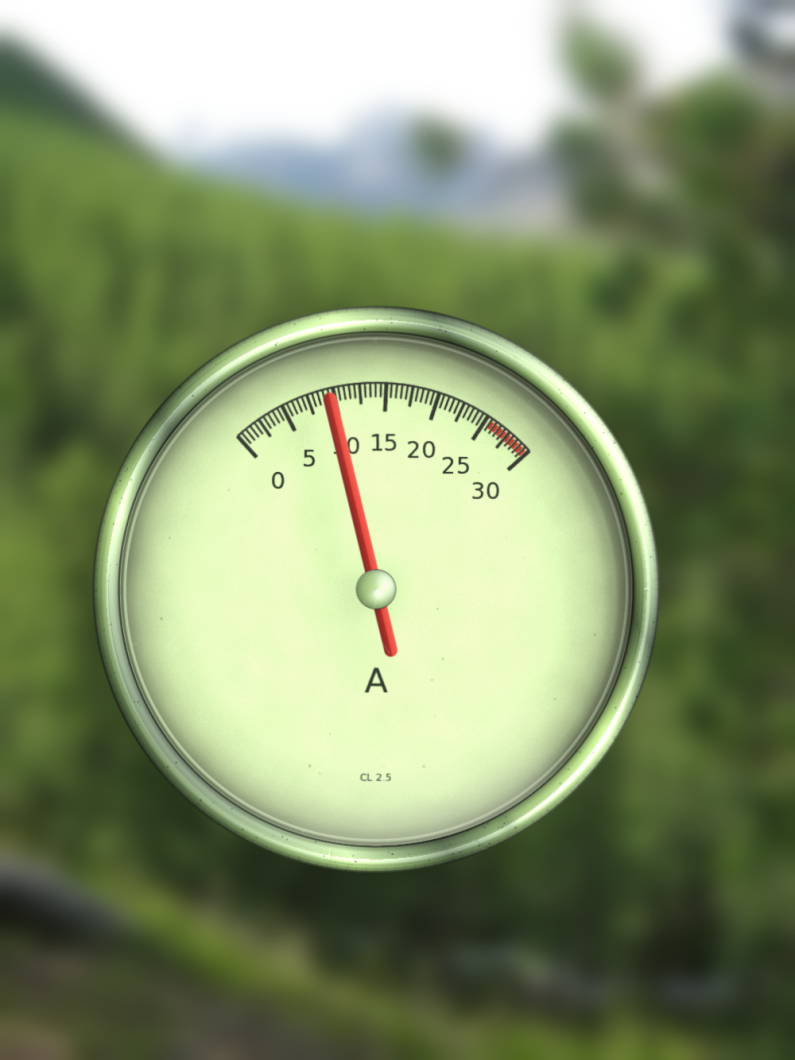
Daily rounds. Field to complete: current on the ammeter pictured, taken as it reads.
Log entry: 9.5 A
